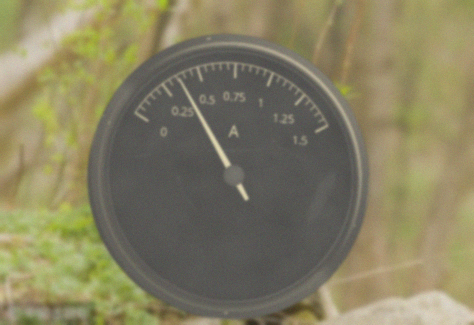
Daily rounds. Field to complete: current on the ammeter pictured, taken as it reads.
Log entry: 0.35 A
